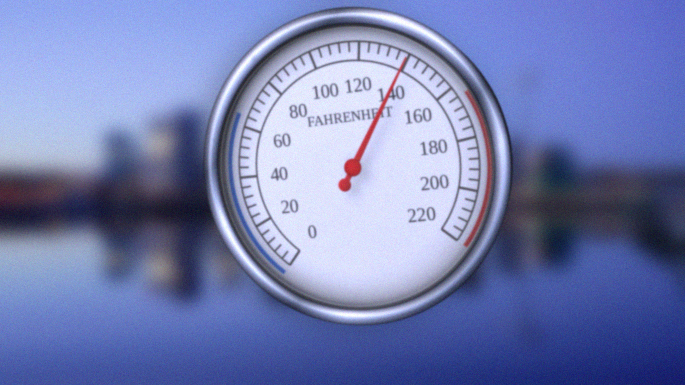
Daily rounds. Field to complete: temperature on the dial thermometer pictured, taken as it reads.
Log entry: 140 °F
